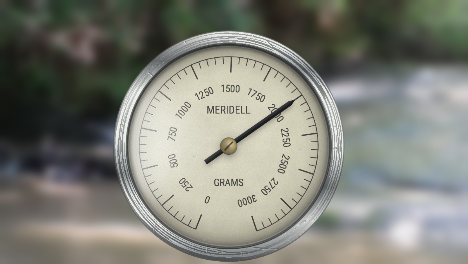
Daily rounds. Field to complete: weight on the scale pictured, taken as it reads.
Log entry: 2000 g
